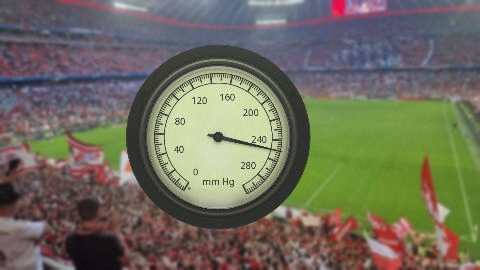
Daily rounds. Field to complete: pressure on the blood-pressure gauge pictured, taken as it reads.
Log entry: 250 mmHg
